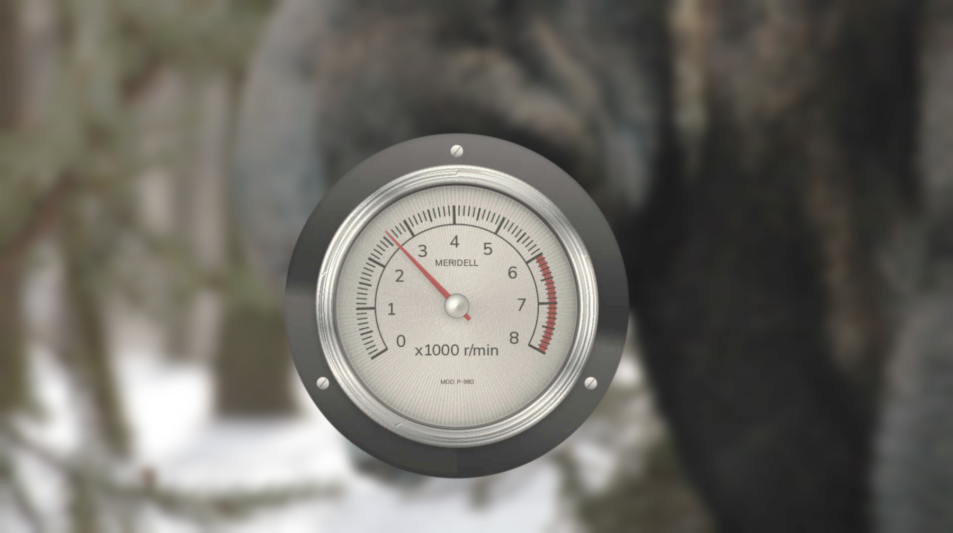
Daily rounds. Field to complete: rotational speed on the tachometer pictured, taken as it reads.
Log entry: 2600 rpm
